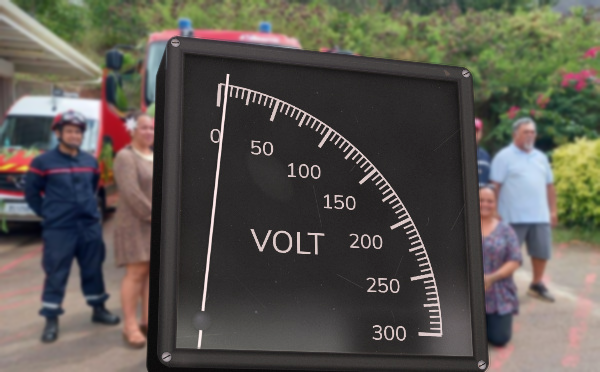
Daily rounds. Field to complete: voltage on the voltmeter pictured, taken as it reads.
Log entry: 5 V
